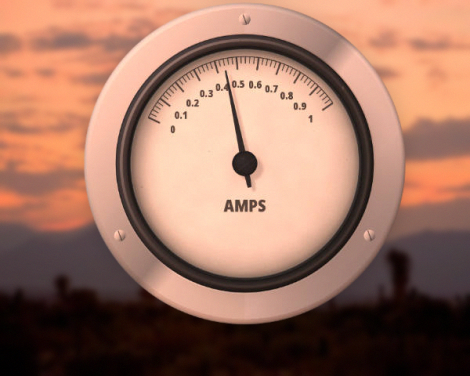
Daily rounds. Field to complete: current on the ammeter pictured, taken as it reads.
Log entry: 0.44 A
